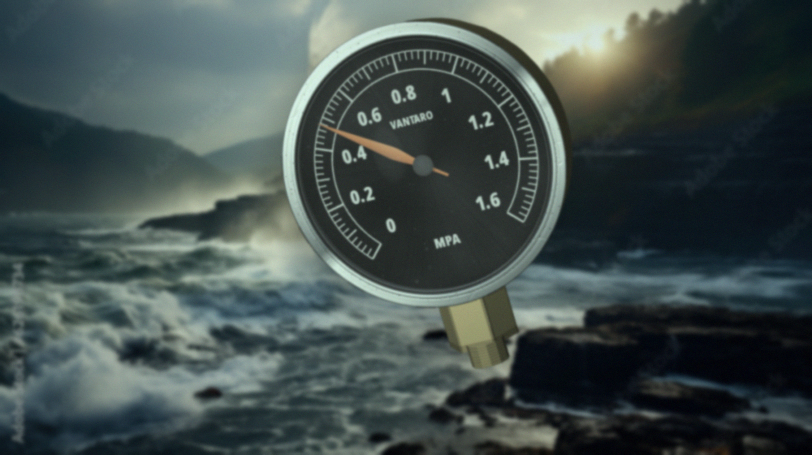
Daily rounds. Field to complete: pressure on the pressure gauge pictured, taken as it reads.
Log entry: 0.48 MPa
